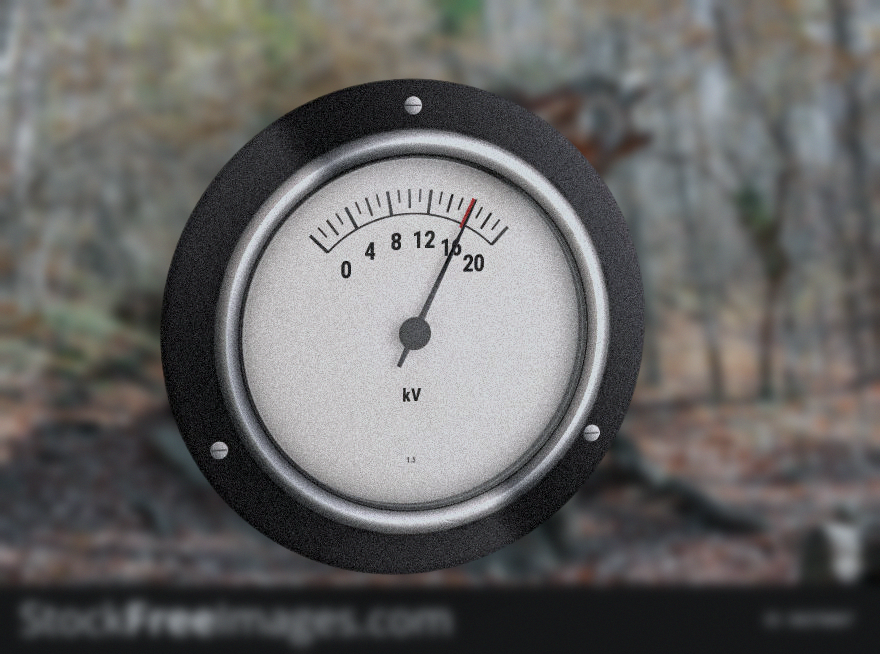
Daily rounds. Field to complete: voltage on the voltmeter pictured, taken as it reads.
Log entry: 16 kV
